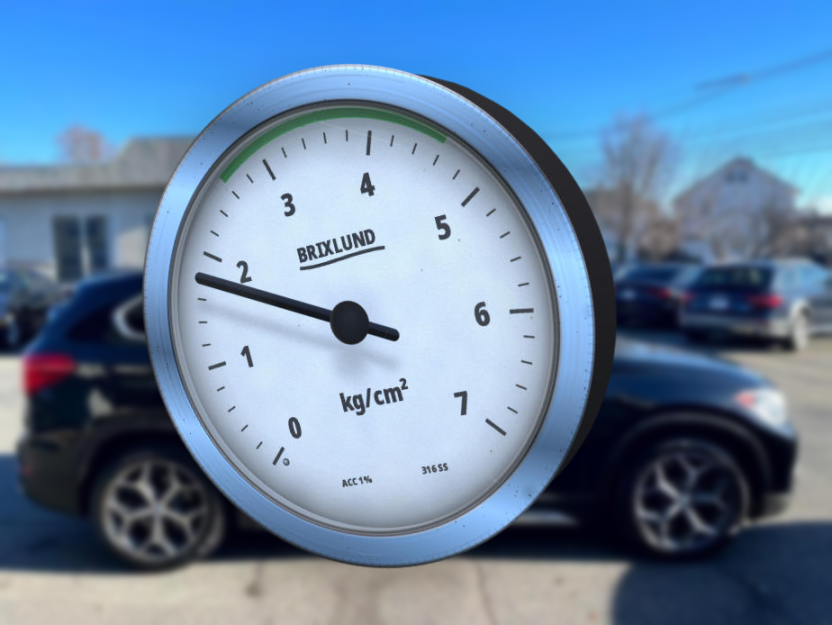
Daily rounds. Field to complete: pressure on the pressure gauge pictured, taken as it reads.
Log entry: 1.8 kg/cm²
